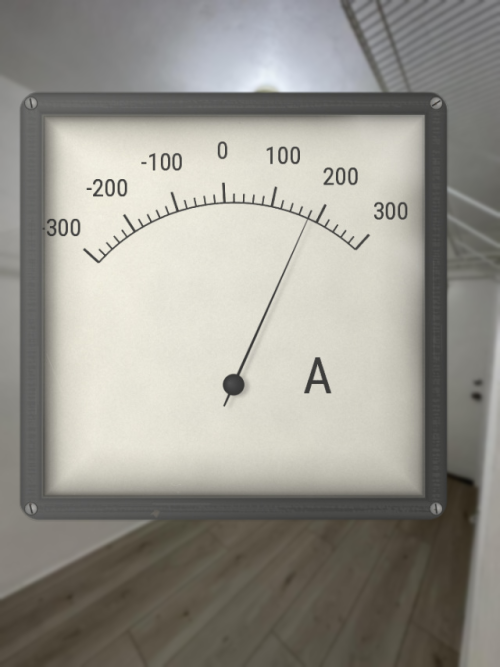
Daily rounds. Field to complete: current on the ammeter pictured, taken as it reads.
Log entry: 180 A
